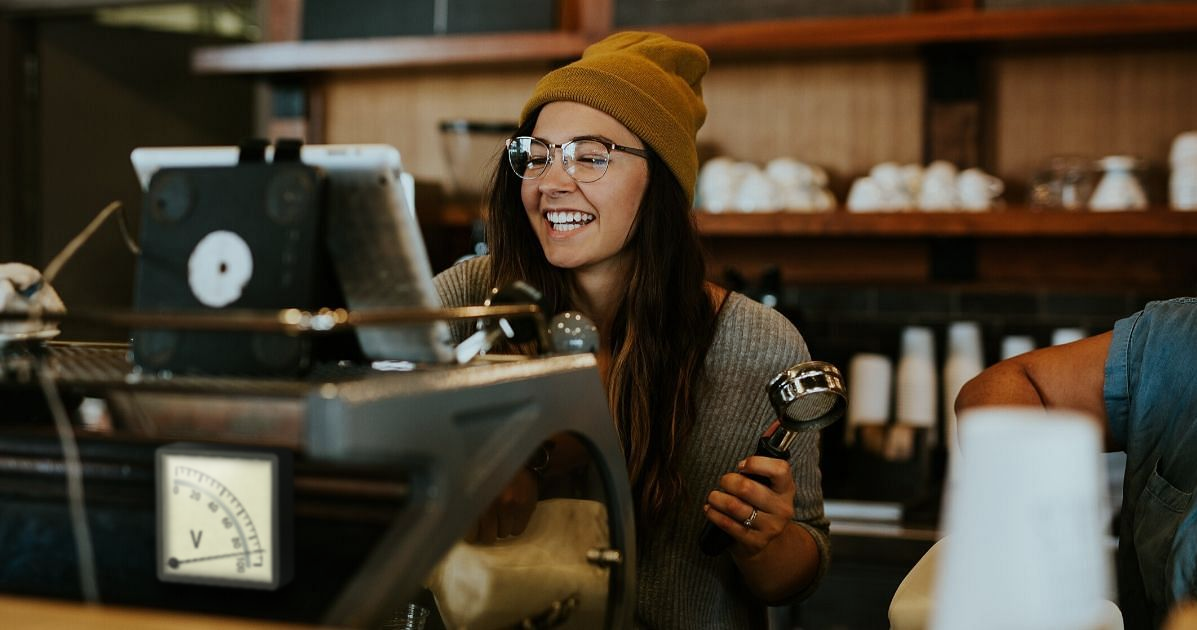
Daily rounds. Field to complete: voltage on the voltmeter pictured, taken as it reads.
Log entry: 90 V
